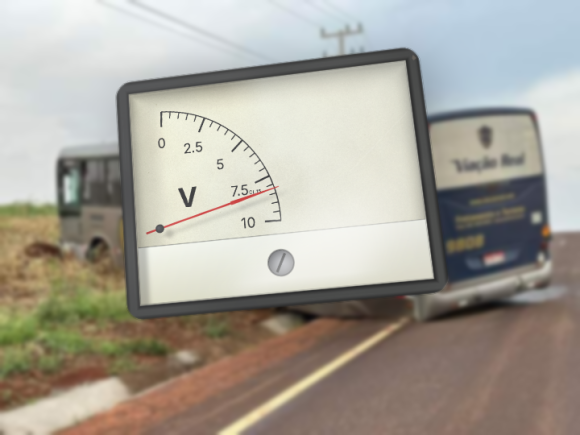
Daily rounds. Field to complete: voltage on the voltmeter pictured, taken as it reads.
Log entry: 8.25 V
